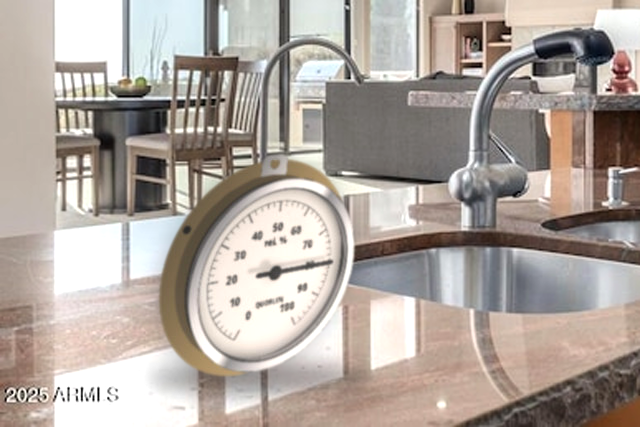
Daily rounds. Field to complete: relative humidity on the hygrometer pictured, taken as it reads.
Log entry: 80 %
